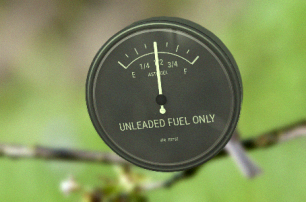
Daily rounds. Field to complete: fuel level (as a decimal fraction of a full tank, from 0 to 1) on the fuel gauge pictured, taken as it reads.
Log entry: 0.5
